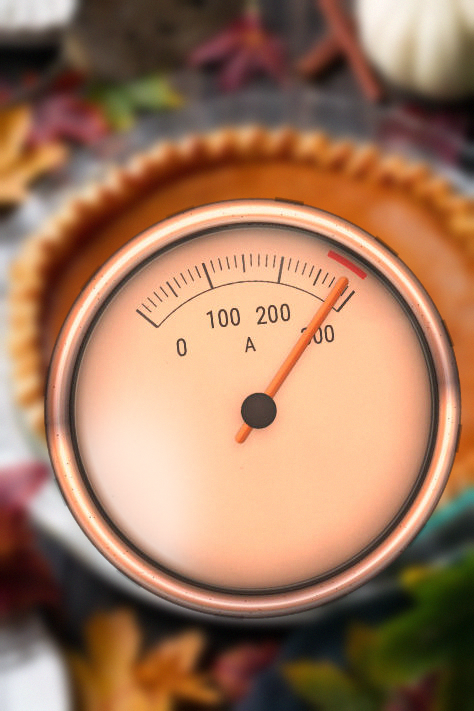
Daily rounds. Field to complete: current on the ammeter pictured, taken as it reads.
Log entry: 280 A
